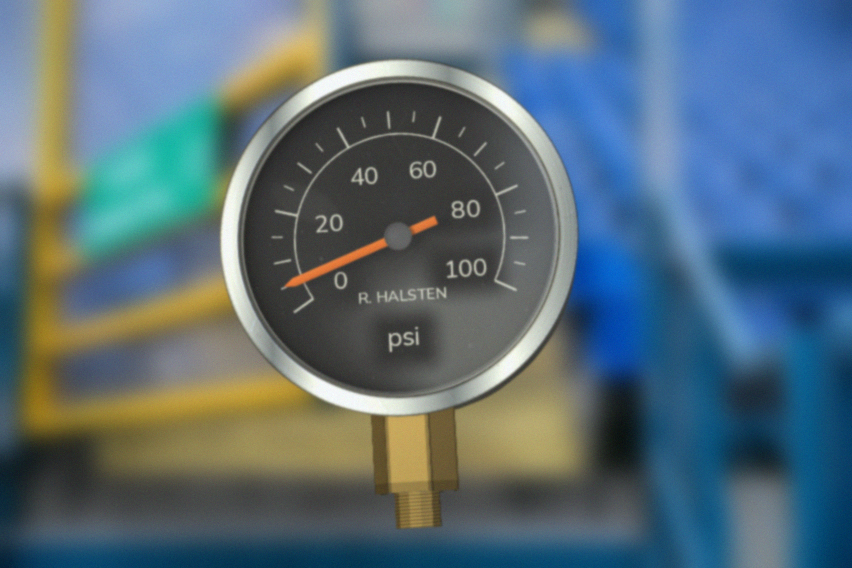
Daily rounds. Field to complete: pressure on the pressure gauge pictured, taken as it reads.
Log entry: 5 psi
